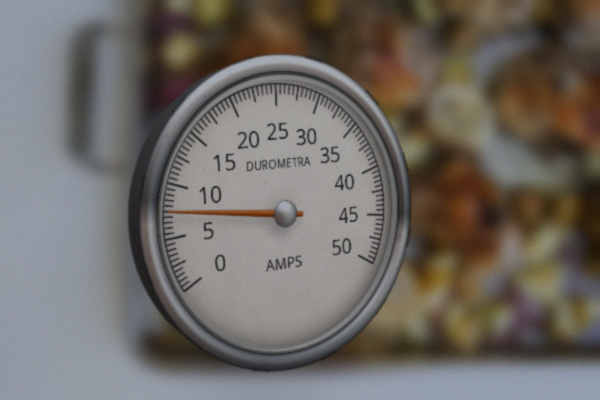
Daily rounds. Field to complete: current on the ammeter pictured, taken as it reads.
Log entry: 7.5 A
